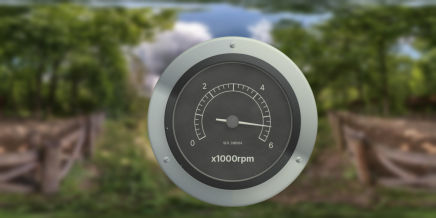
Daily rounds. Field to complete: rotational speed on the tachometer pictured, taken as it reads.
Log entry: 5400 rpm
